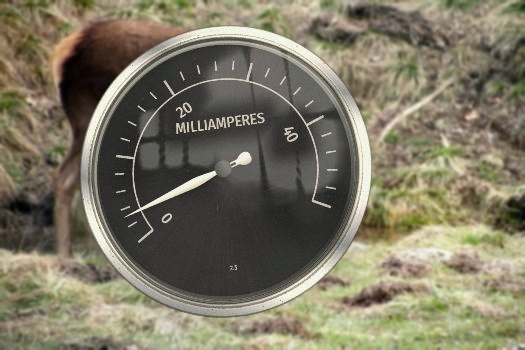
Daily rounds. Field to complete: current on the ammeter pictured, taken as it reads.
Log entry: 3 mA
